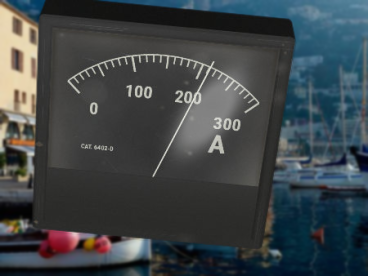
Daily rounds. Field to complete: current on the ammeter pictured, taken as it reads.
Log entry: 210 A
